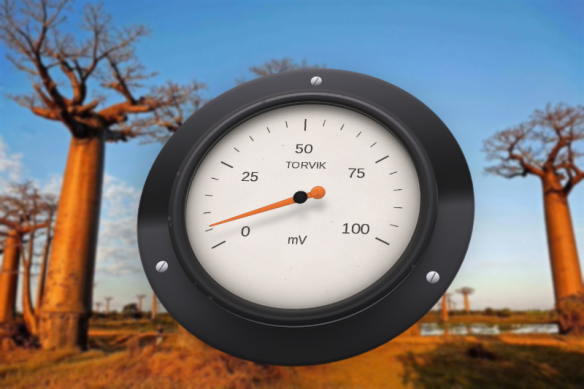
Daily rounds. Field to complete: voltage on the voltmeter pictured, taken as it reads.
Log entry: 5 mV
